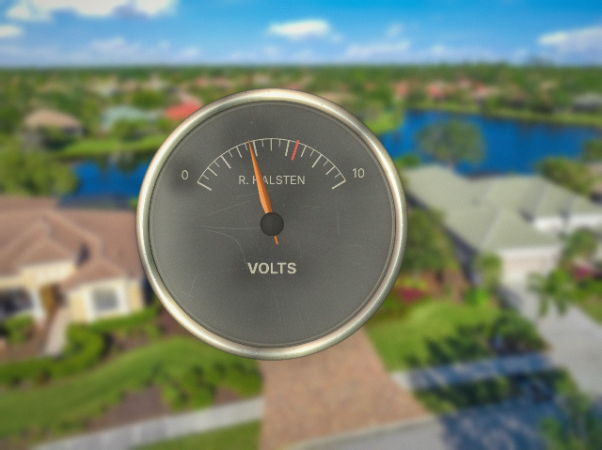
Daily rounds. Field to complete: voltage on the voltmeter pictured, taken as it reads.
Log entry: 3.75 V
